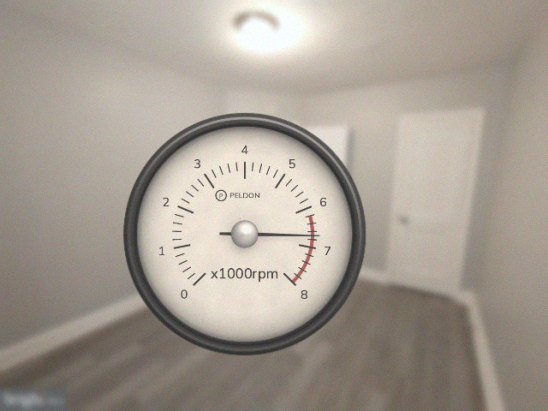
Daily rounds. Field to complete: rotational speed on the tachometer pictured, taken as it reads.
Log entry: 6700 rpm
